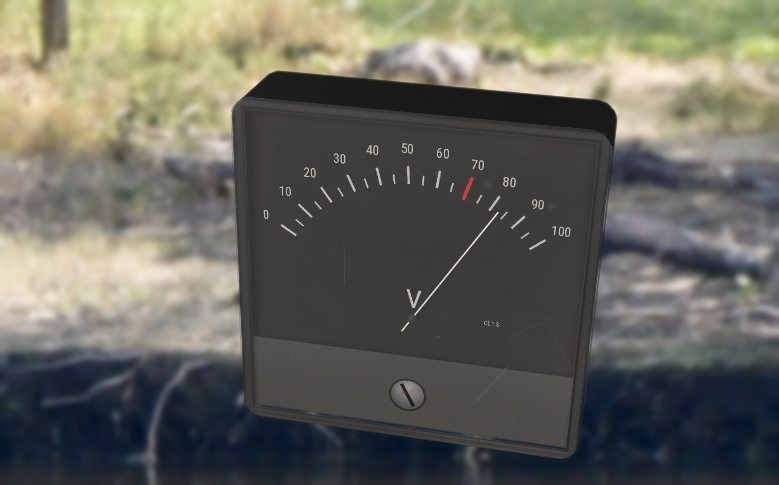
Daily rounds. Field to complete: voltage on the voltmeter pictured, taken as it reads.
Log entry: 82.5 V
